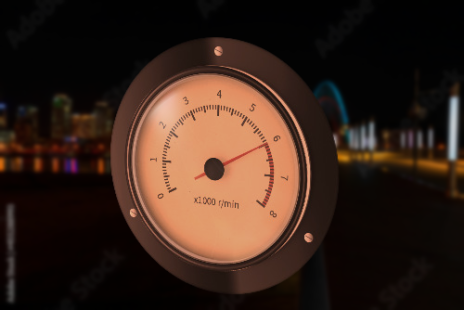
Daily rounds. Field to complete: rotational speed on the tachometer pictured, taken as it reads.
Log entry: 6000 rpm
